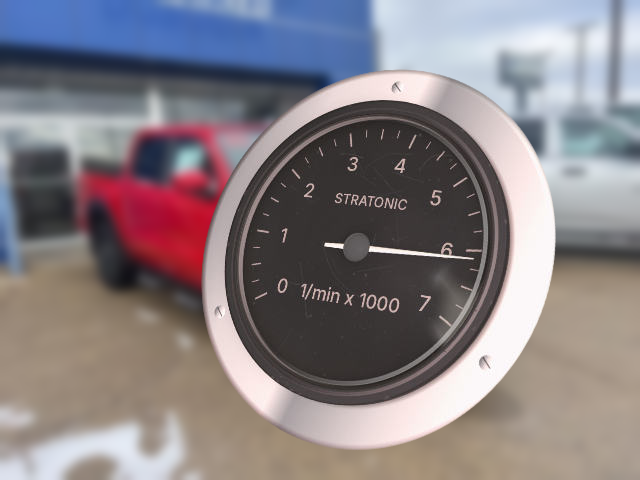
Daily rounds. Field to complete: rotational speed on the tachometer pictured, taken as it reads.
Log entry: 6125 rpm
